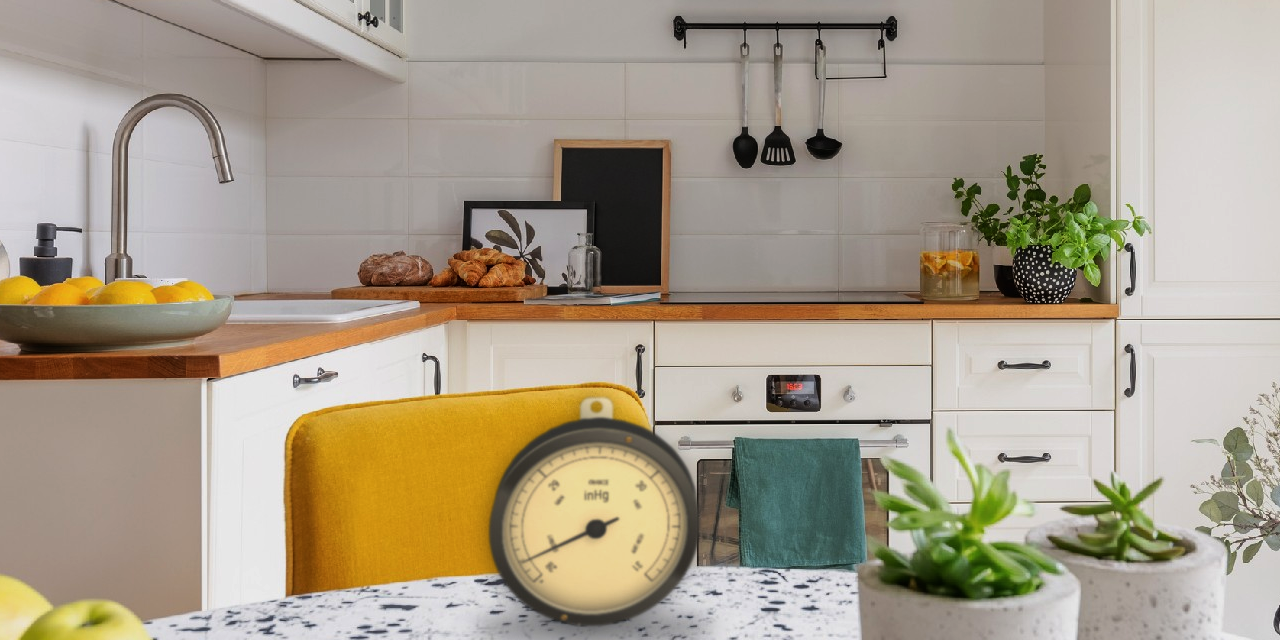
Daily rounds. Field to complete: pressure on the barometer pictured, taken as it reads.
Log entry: 28.2 inHg
